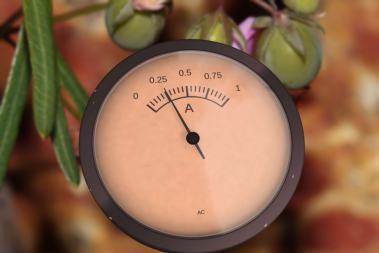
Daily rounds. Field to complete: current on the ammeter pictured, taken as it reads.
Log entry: 0.25 A
